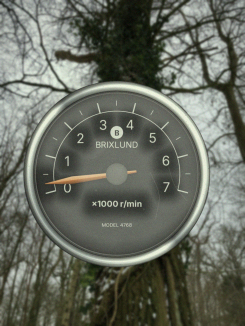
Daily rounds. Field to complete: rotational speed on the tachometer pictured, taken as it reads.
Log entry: 250 rpm
